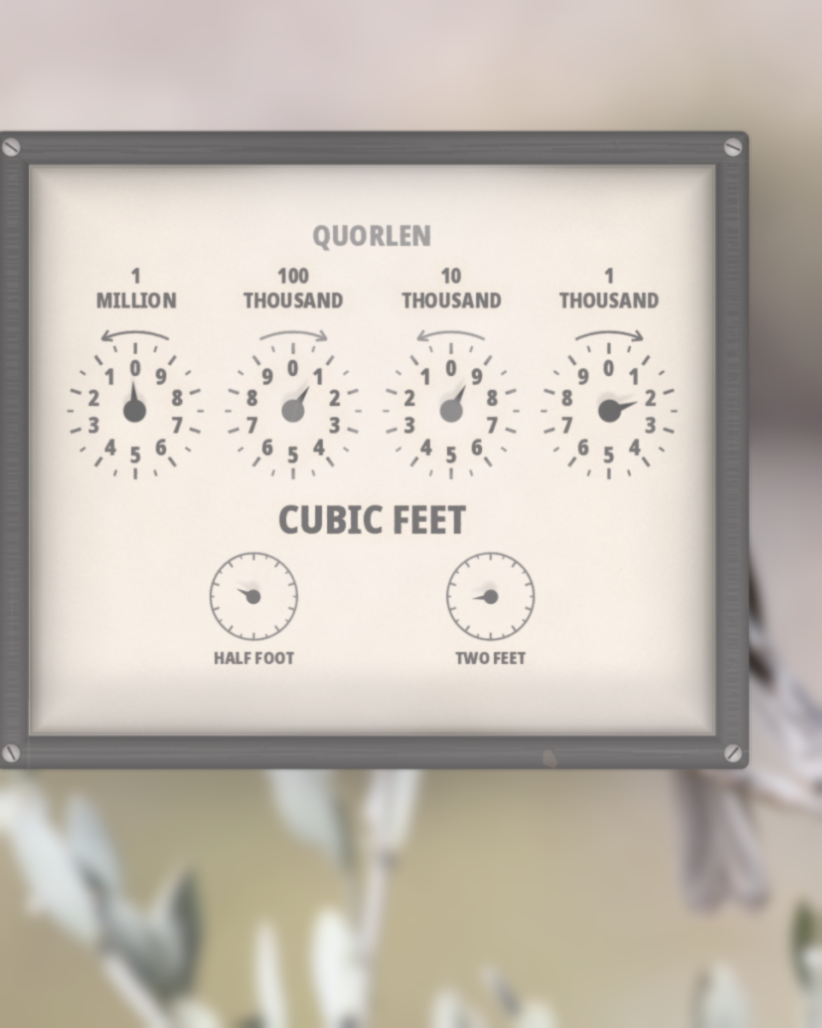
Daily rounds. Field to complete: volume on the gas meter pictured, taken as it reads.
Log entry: 9200 ft³
